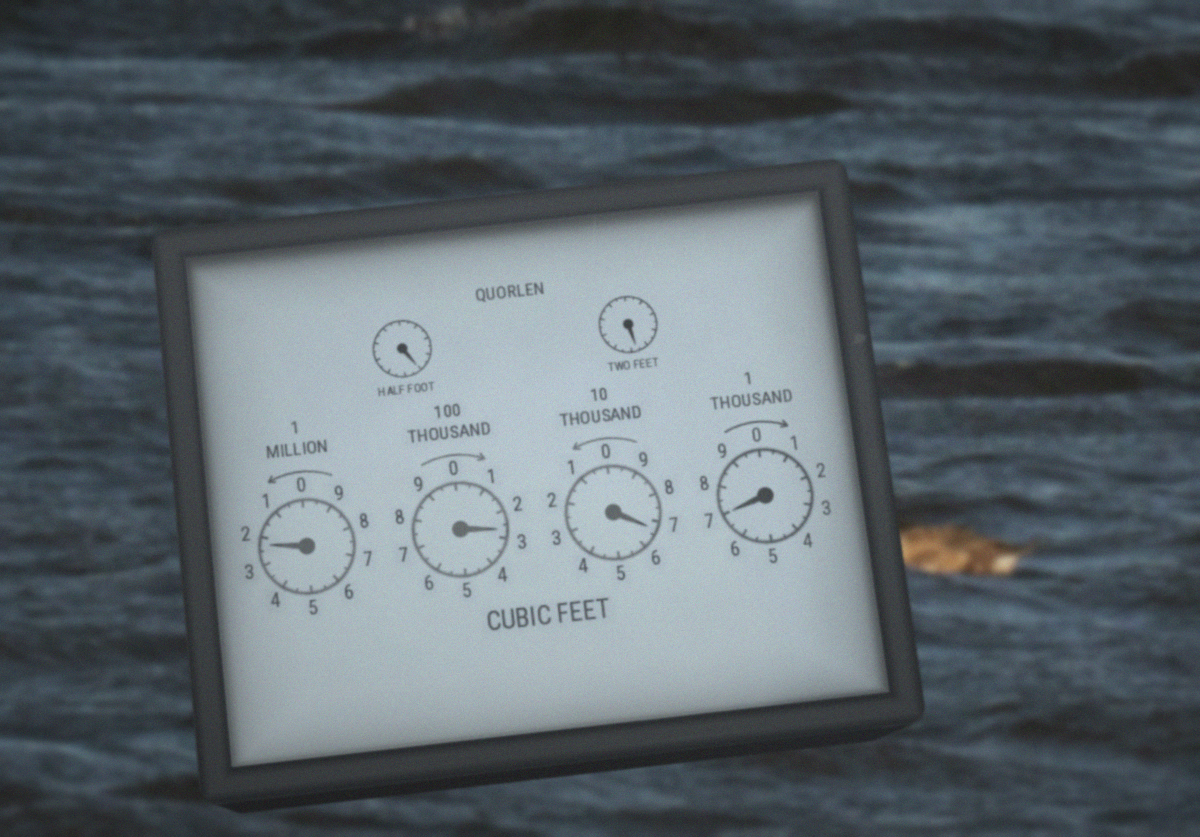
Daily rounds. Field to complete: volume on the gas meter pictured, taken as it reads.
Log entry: 226700 ft³
